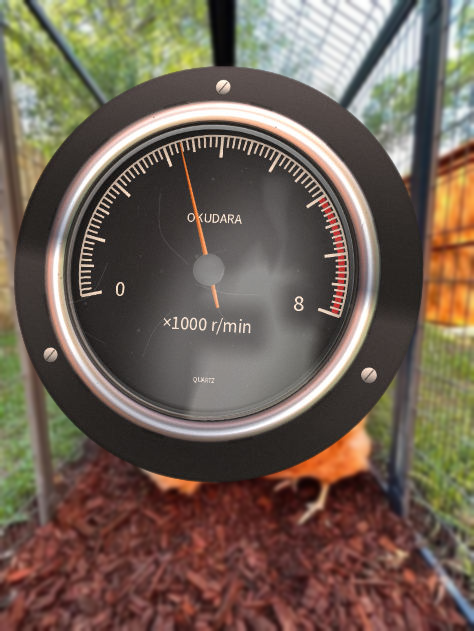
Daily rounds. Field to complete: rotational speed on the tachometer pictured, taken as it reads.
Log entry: 3300 rpm
